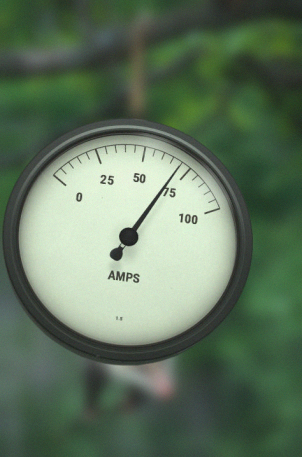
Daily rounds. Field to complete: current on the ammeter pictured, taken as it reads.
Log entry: 70 A
